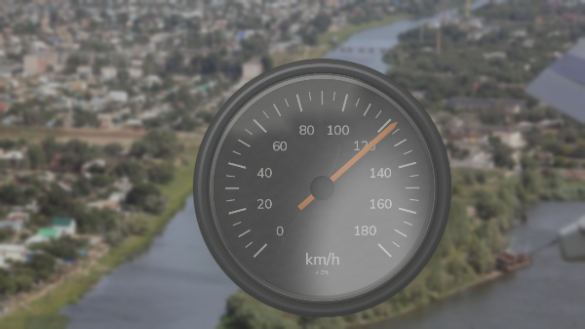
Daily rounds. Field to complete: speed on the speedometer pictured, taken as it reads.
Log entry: 122.5 km/h
